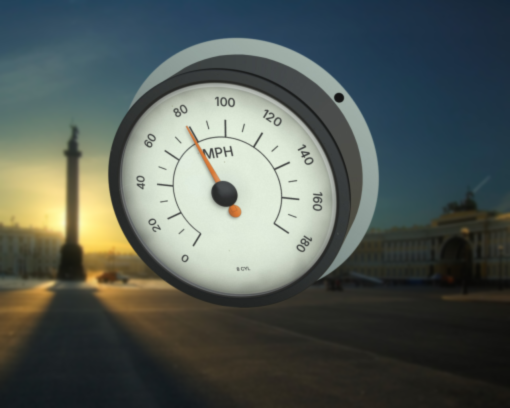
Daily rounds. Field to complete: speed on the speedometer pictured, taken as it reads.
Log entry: 80 mph
